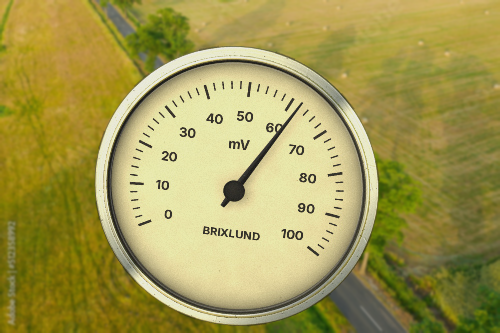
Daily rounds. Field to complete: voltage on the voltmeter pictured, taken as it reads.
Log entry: 62 mV
